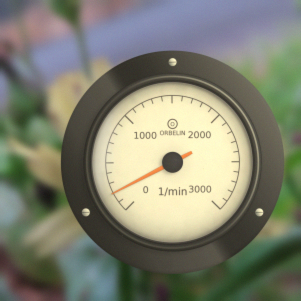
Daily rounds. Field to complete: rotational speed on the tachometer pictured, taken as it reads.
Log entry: 200 rpm
